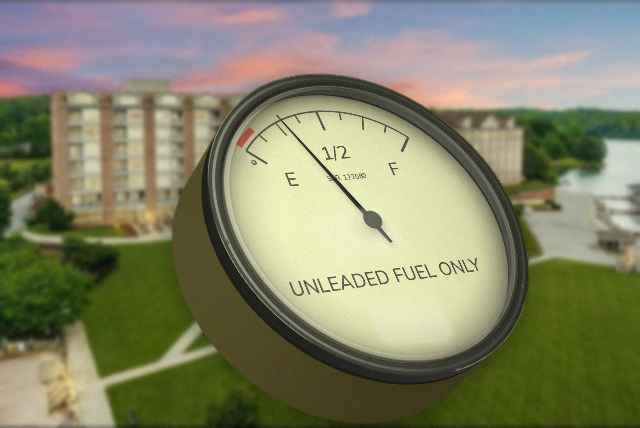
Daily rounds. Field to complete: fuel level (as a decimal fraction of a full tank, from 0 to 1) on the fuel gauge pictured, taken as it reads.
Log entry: 0.25
